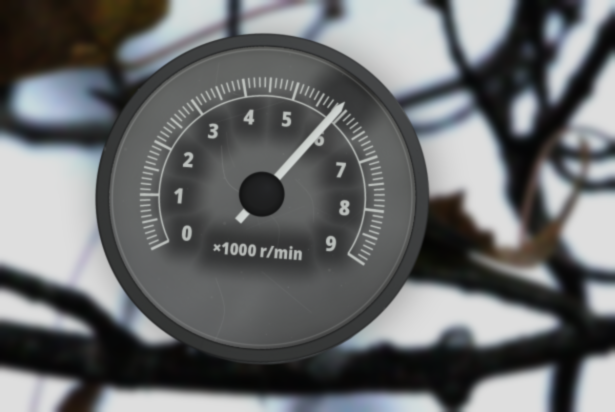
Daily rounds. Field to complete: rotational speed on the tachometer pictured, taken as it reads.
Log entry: 5900 rpm
